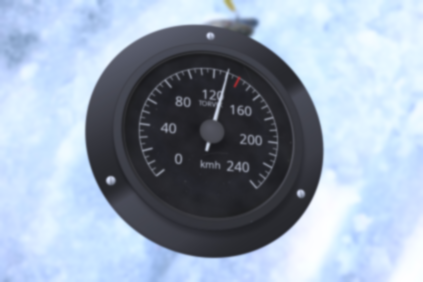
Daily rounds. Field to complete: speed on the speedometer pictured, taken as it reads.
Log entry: 130 km/h
